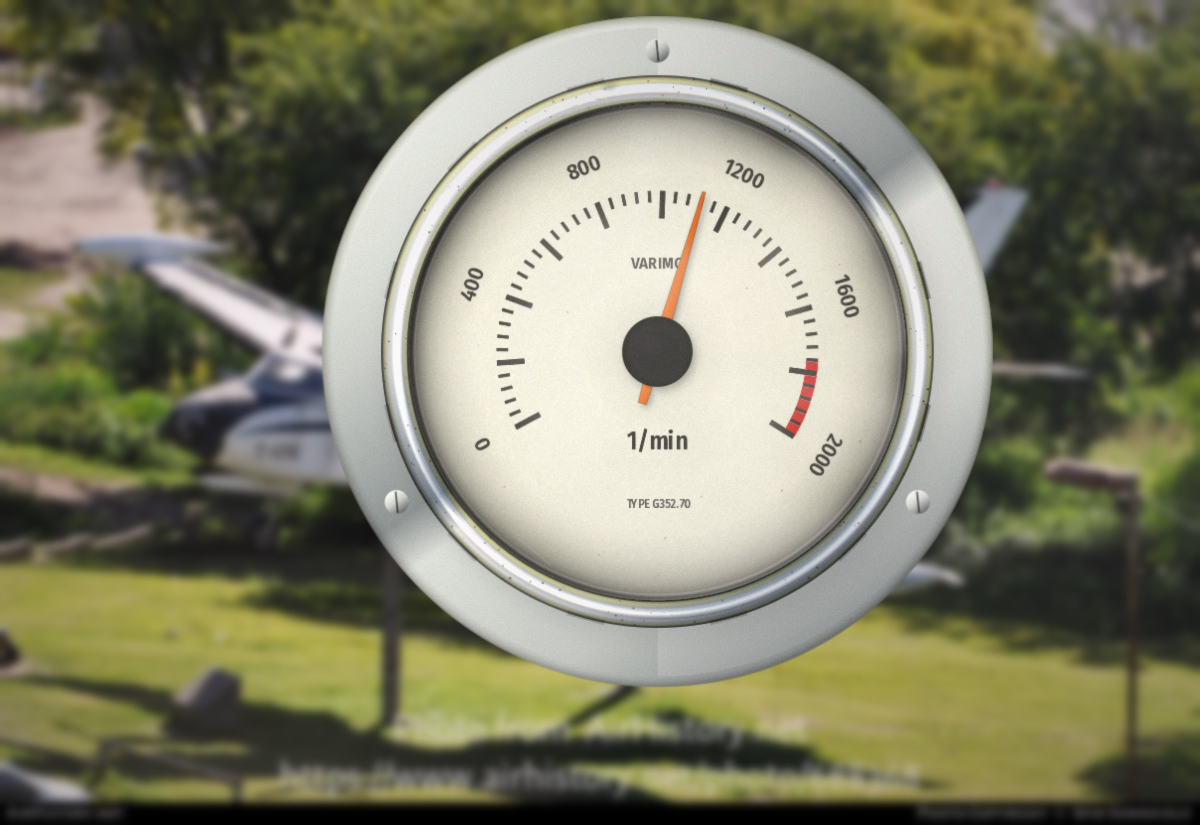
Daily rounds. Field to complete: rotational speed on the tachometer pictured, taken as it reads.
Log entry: 1120 rpm
